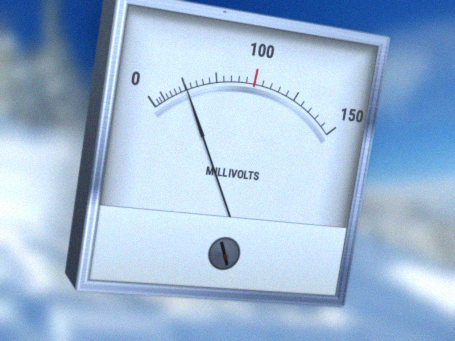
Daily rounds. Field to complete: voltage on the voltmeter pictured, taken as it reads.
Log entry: 50 mV
